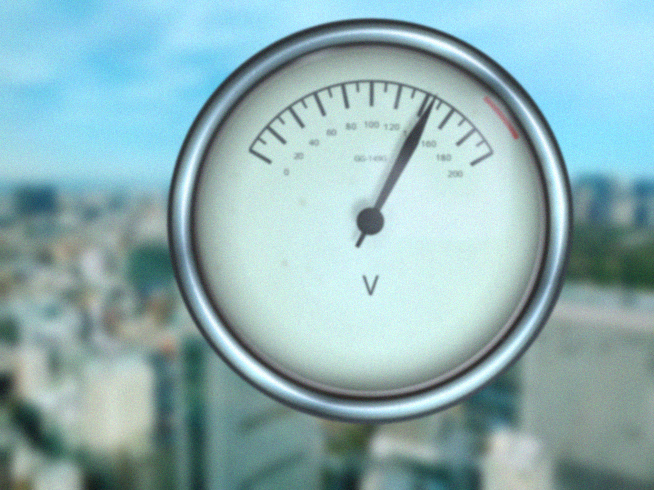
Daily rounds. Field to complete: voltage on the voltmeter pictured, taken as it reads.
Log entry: 145 V
